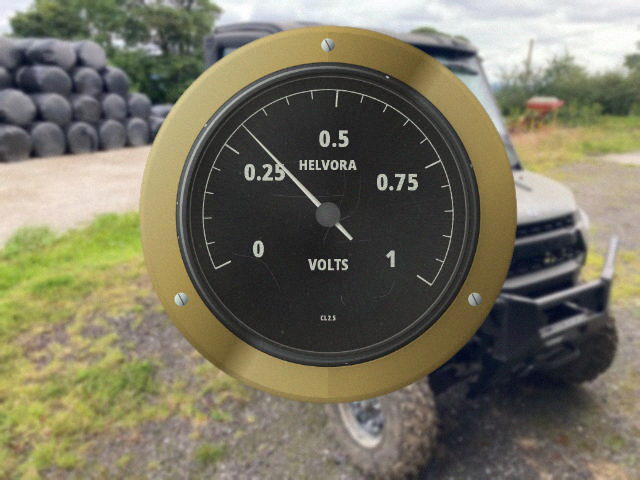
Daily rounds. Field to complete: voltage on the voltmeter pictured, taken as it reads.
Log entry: 0.3 V
